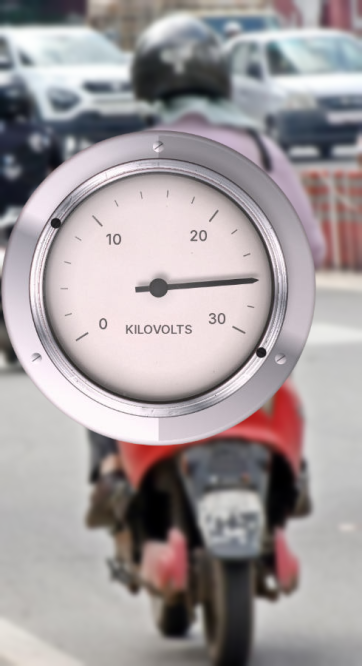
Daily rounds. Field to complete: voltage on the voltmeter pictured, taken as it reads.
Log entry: 26 kV
